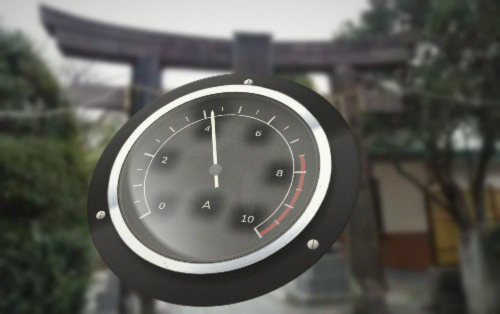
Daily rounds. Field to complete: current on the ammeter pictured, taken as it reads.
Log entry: 4.25 A
